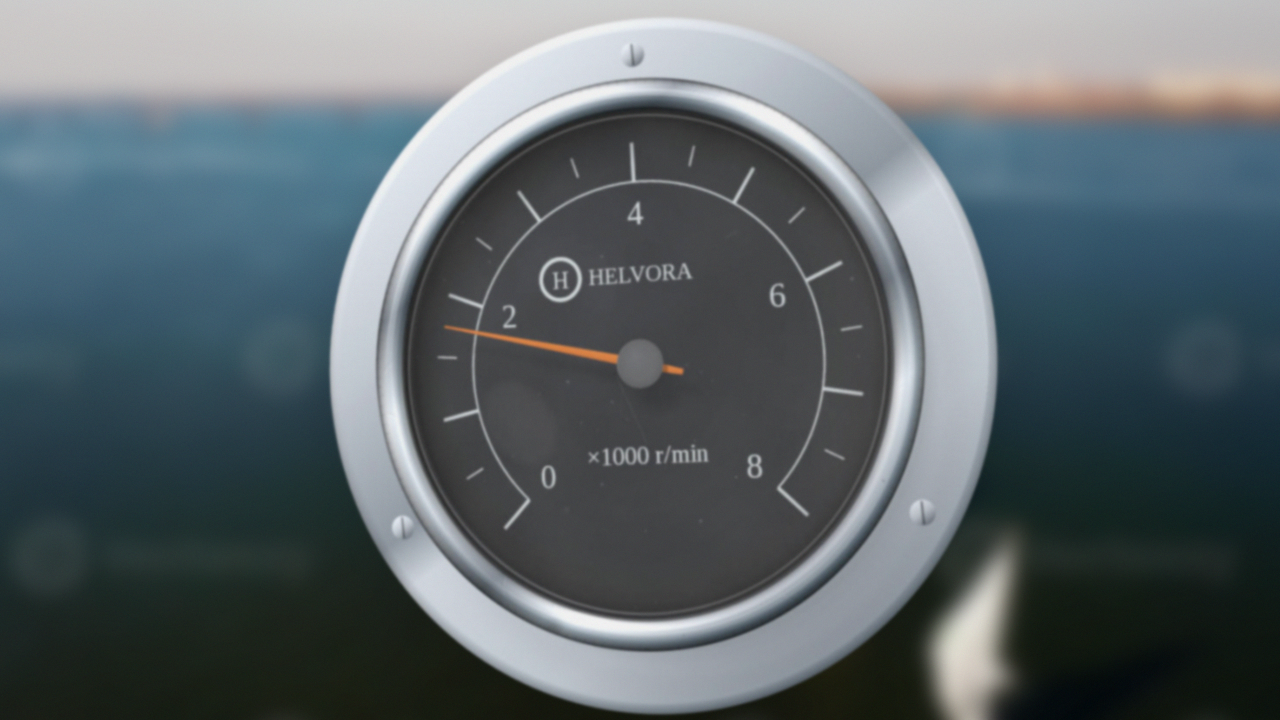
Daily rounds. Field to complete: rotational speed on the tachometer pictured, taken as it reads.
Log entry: 1750 rpm
